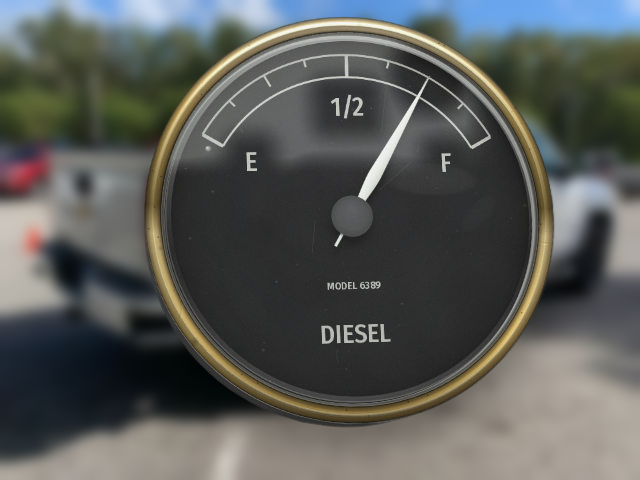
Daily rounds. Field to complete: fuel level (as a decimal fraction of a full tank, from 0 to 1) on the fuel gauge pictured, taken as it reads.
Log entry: 0.75
